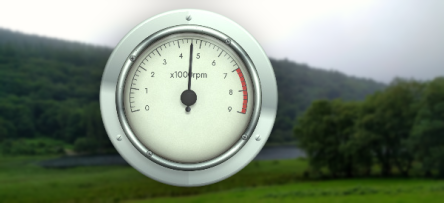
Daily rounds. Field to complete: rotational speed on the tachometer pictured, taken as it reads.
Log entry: 4600 rpm
